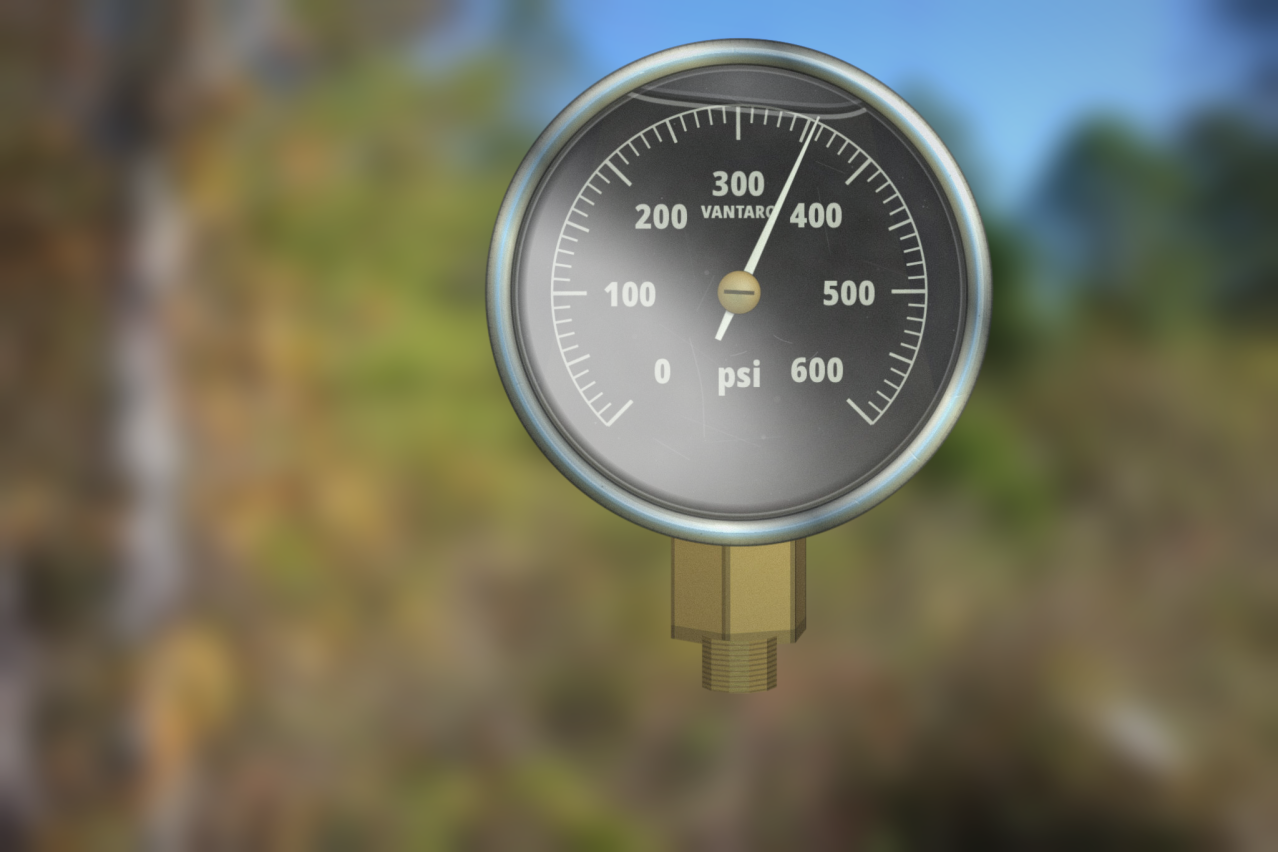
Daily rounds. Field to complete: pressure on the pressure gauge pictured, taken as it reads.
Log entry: 355 psi
